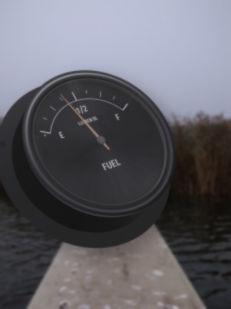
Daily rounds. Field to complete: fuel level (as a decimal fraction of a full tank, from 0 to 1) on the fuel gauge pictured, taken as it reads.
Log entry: 0.375
